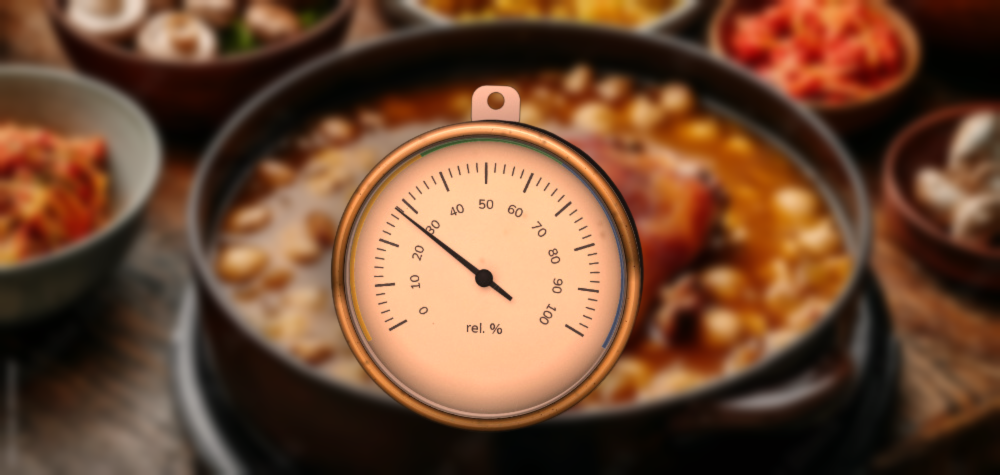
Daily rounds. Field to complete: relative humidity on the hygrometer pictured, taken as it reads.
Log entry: 28 %
